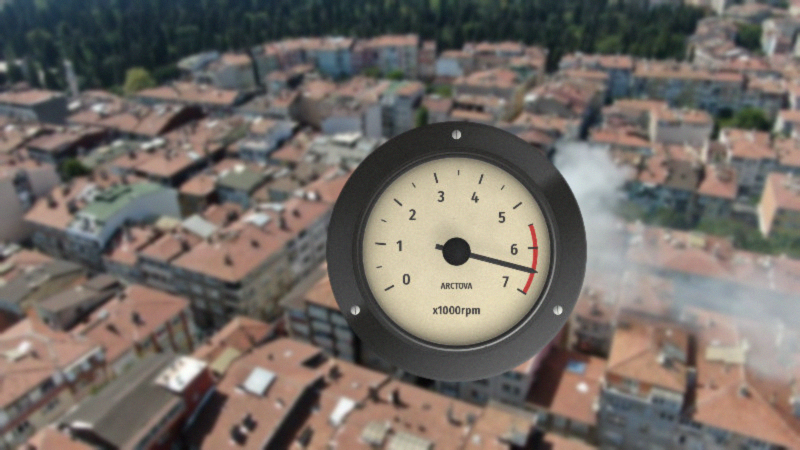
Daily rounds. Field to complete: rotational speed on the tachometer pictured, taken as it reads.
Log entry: 6500 rpm
